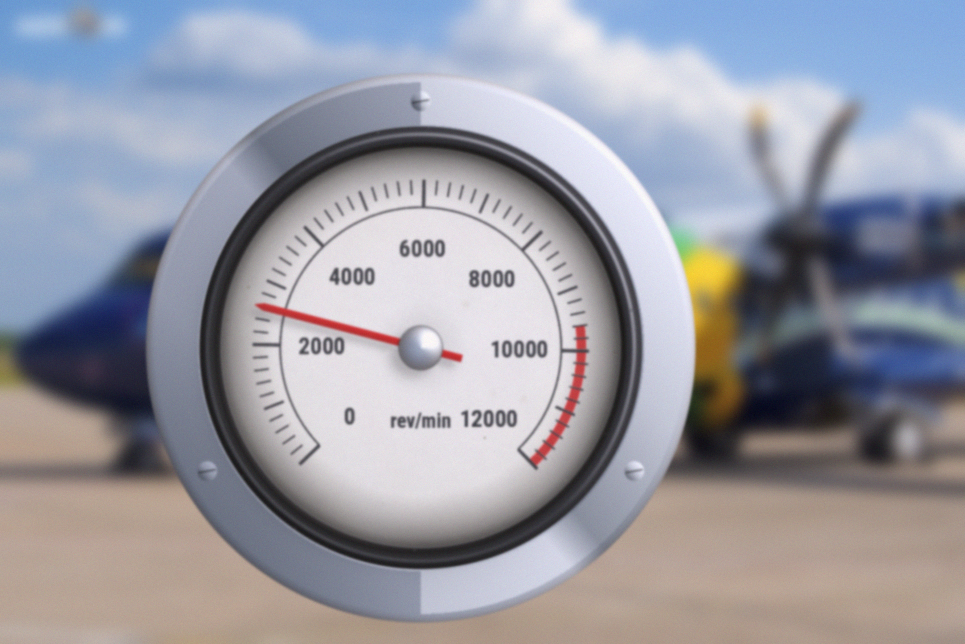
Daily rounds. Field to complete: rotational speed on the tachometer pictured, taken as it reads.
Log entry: 2600 rpm
